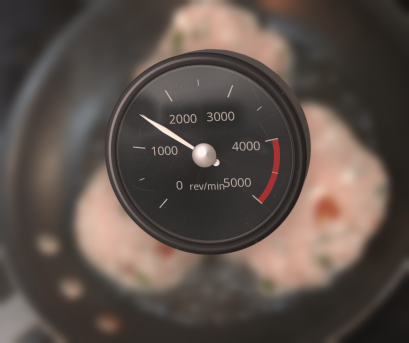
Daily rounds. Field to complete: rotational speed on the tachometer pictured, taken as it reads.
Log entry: 1500 rpm
